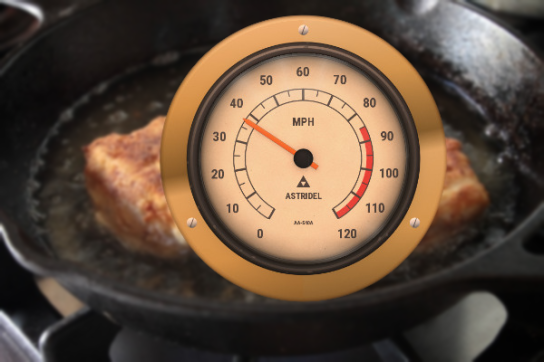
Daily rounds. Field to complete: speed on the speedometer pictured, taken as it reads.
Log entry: 37.5 mph
